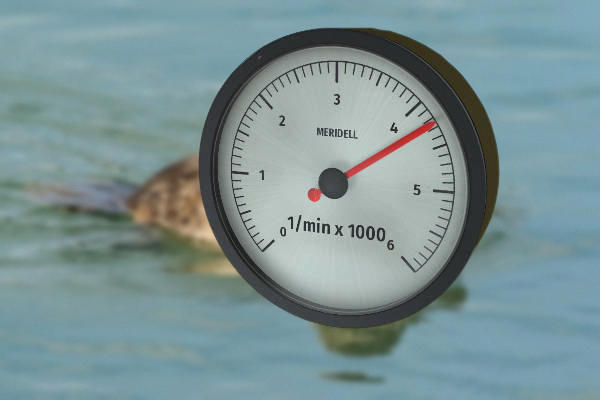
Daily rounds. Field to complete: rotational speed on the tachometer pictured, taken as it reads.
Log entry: 4250 rpm
